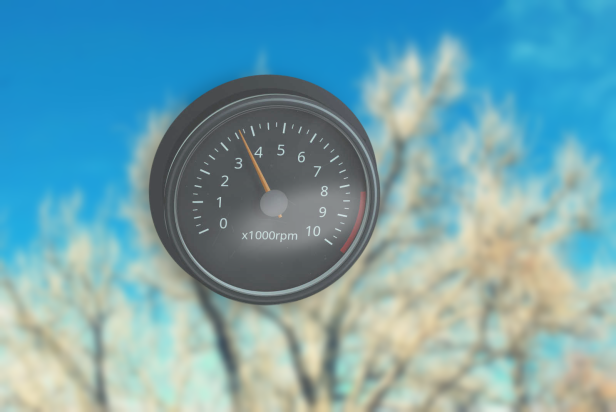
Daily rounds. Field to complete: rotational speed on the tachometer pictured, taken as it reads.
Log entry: 3625 rpm
